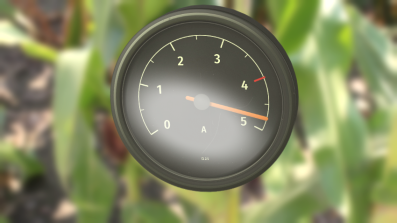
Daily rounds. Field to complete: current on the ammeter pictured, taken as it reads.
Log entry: 4.75 A
